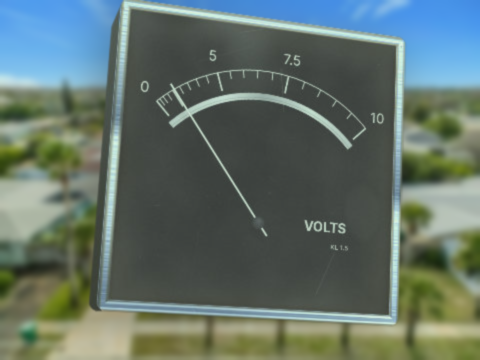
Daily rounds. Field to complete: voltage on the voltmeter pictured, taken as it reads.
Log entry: 2.5 V
